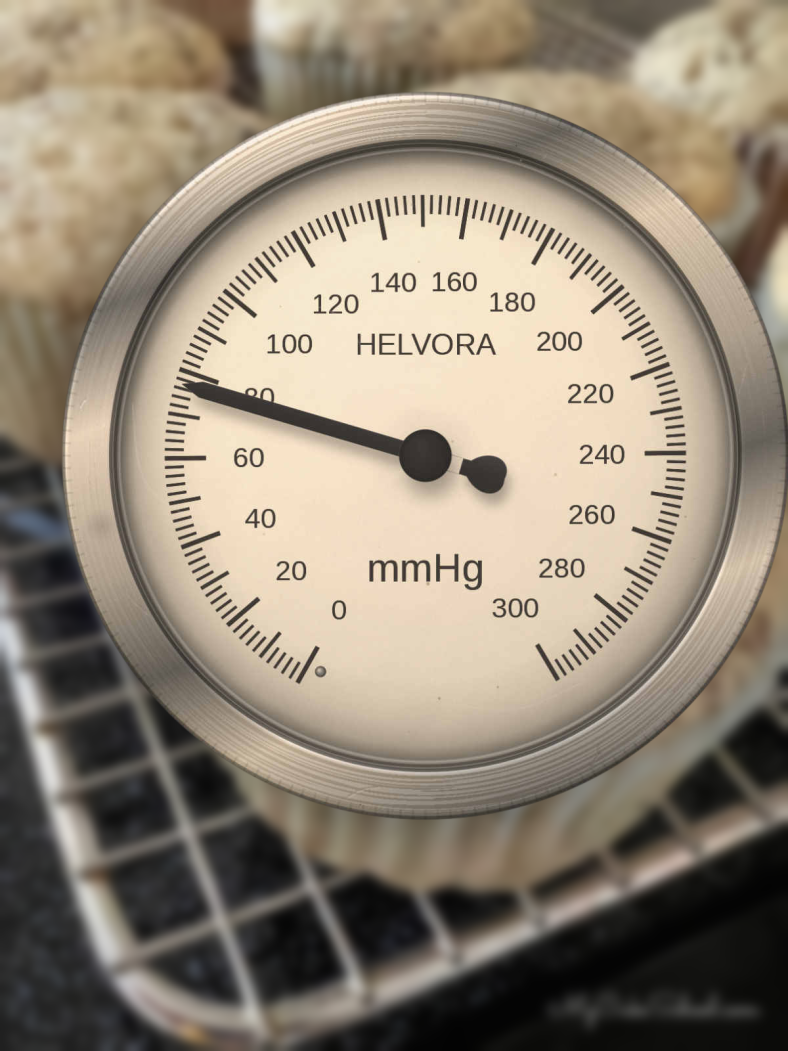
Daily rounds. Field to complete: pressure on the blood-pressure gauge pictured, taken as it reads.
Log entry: 77 mmHg
